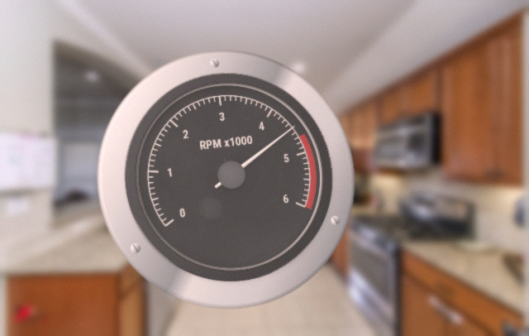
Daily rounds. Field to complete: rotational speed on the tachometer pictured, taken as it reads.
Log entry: 4500 rpm
